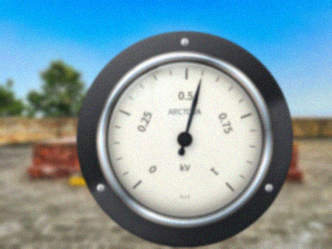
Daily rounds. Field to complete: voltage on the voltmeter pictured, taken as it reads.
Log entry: 0.55 kV
